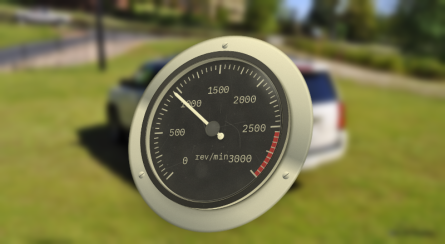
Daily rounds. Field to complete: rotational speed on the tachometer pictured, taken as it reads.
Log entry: 950 rpm
